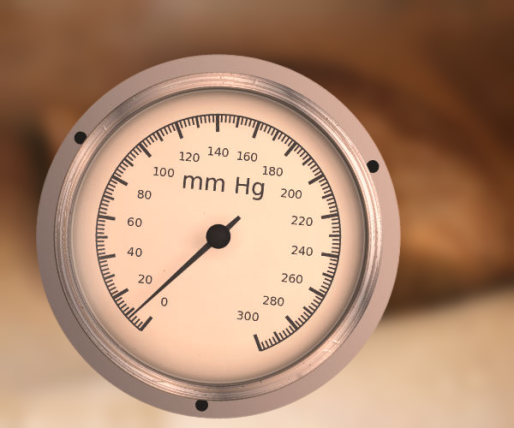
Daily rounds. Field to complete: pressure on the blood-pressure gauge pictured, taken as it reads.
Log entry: 8 mmHg
